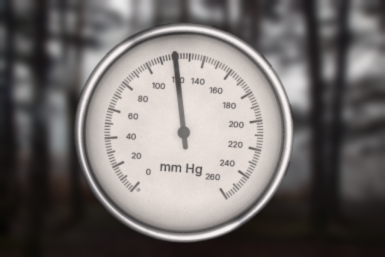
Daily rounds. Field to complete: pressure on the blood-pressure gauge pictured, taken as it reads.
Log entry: 120 mmHg
